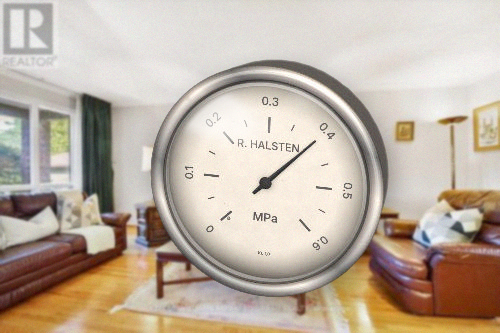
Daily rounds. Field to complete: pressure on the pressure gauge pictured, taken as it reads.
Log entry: 0.4 MPa
